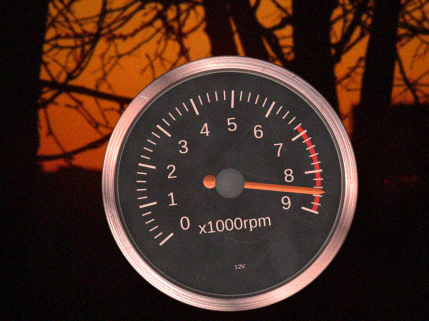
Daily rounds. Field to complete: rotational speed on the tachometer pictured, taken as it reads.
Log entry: 8500 rpm
